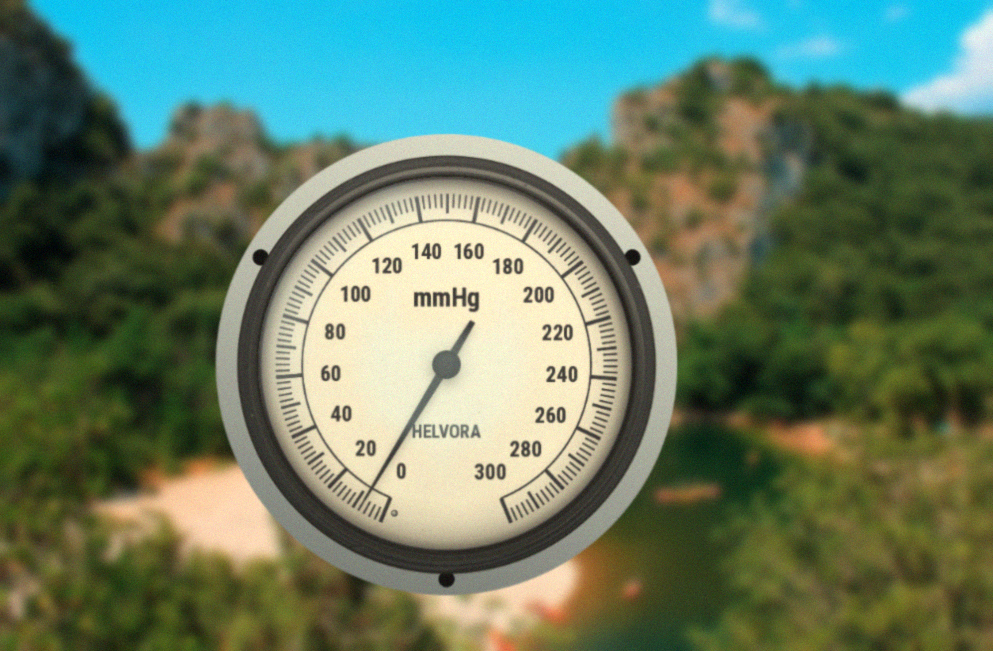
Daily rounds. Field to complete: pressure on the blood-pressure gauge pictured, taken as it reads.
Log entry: 8 mmHg
